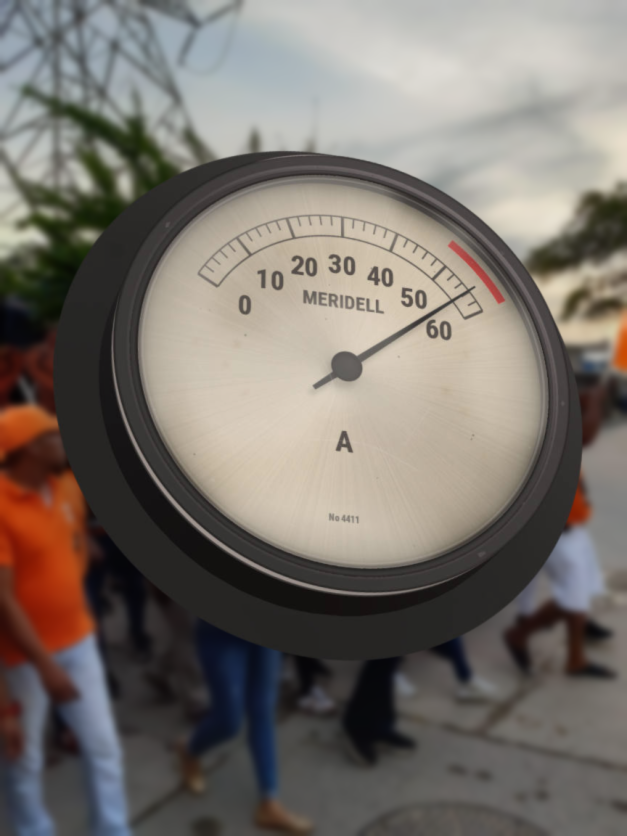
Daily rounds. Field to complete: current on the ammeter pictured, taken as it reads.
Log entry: 56 A
